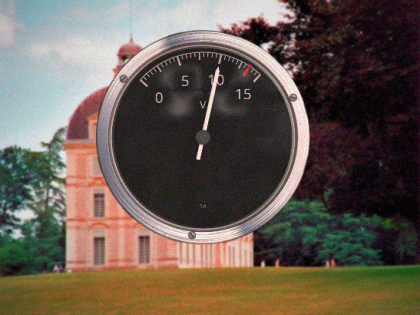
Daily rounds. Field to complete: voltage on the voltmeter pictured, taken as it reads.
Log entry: 10 V
